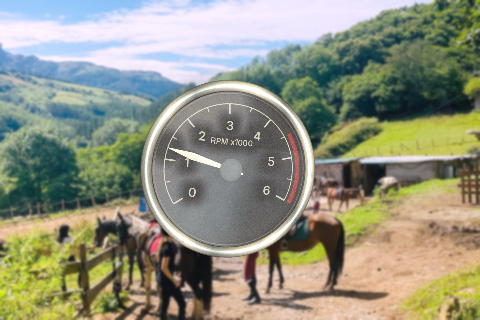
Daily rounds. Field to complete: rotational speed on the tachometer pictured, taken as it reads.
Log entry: 1250 rpm
